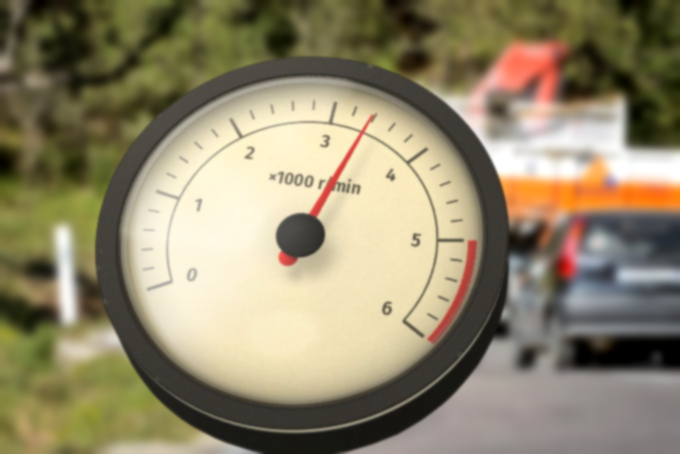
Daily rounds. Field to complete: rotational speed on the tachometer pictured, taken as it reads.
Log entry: 3400 rpm
